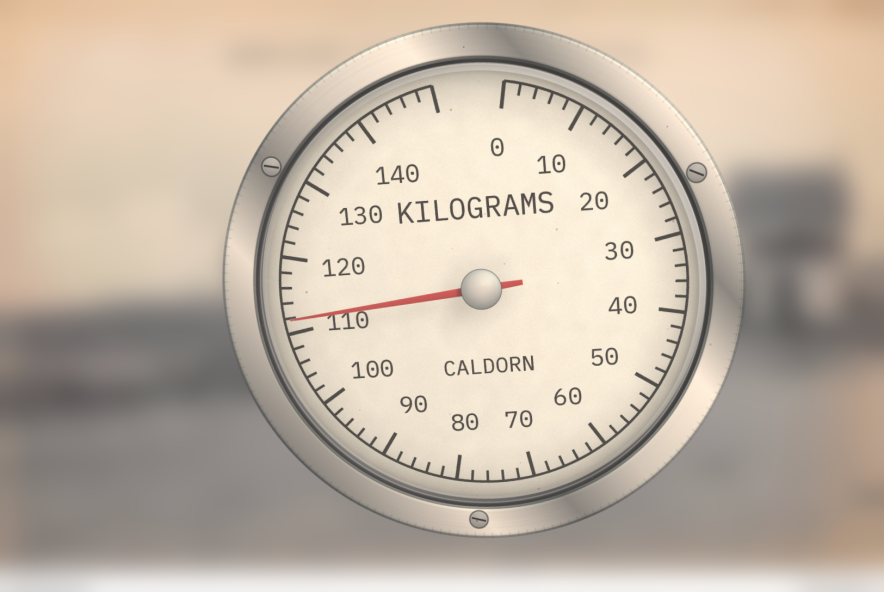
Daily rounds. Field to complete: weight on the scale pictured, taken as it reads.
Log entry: 112 kg
